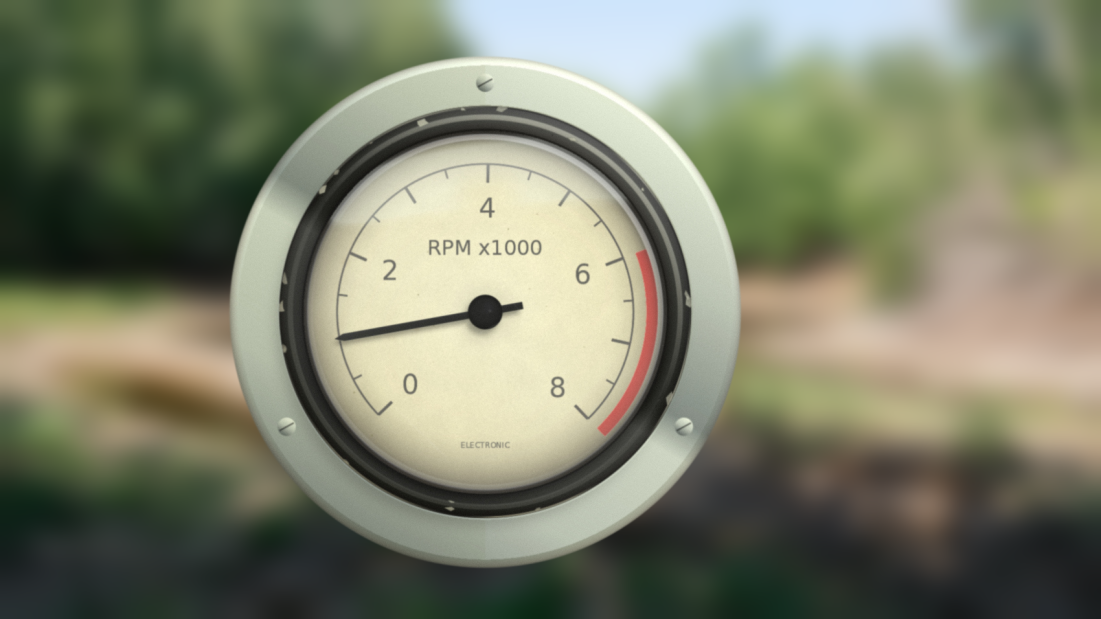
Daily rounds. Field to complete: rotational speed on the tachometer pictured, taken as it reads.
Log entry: 1000 rpm
